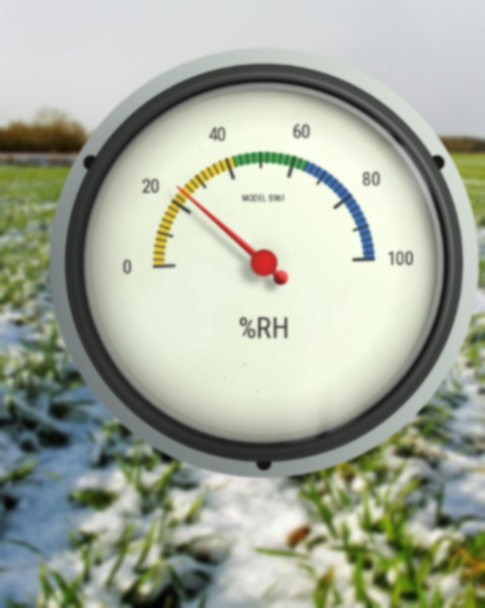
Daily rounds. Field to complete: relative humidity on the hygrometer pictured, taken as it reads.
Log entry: 24 %
